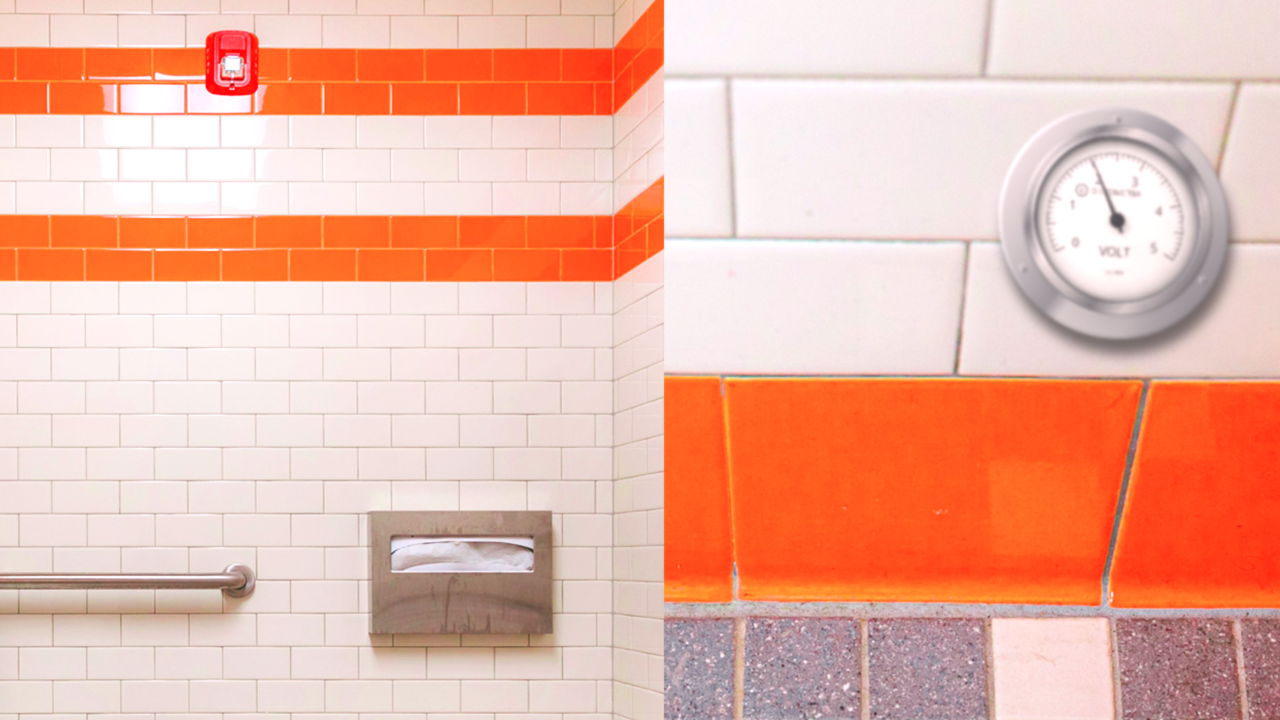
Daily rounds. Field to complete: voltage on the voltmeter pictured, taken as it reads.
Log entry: 2 V
